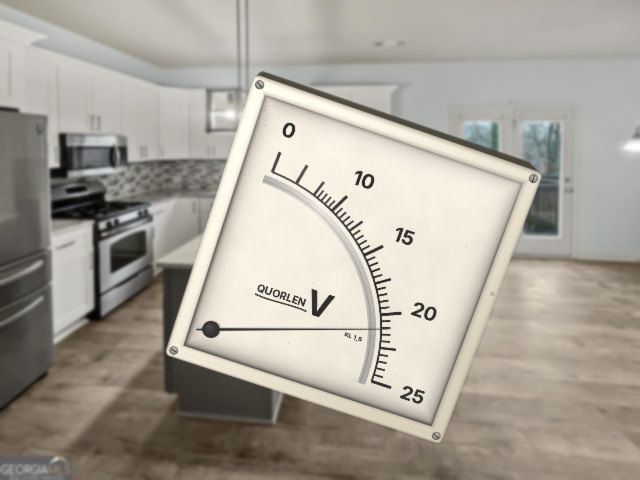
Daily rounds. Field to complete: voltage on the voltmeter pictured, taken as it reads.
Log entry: 21 V
